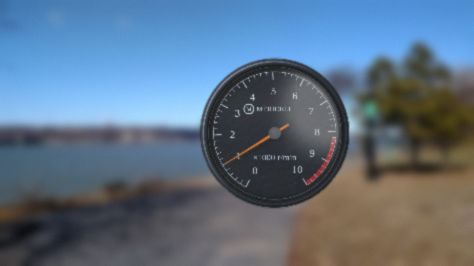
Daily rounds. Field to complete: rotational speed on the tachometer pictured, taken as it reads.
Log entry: 1000 rpm
